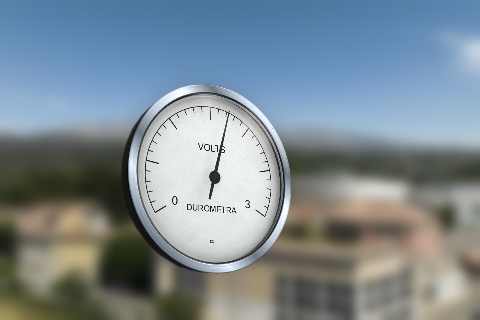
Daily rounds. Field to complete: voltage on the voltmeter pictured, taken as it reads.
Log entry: 1.7 V
